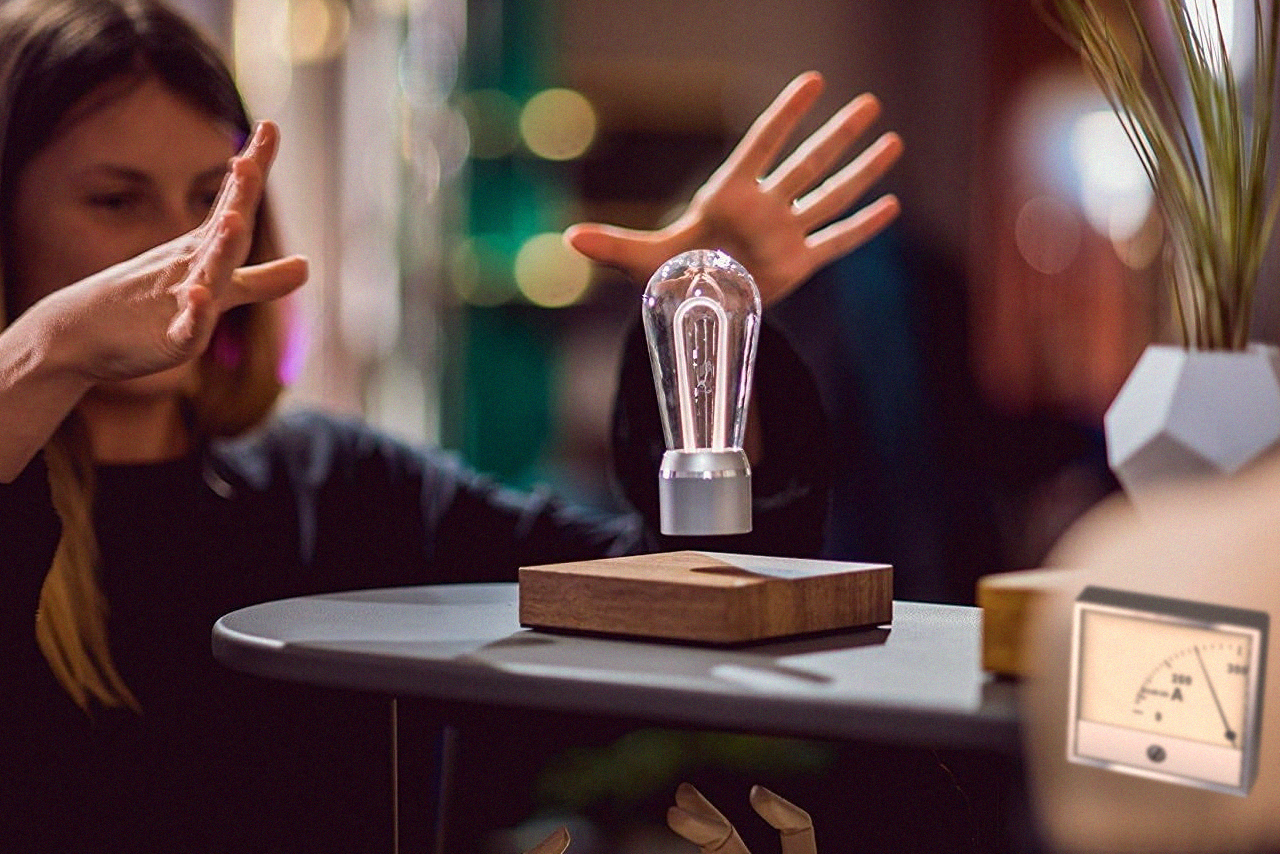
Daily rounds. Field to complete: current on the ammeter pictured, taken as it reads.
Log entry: 250 A
